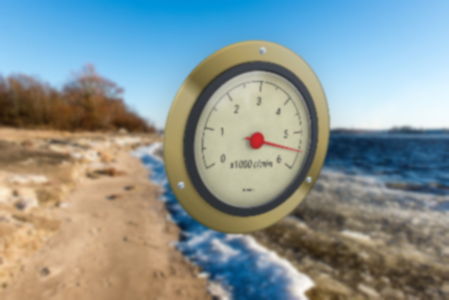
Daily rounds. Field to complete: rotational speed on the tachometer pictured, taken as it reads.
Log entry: 5500 rpm
